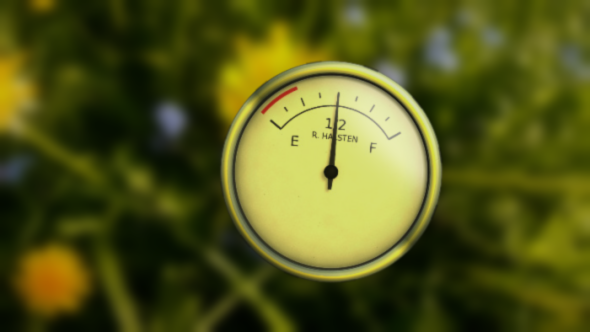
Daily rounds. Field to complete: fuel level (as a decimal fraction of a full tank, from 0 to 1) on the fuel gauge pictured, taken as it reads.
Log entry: 0.5
